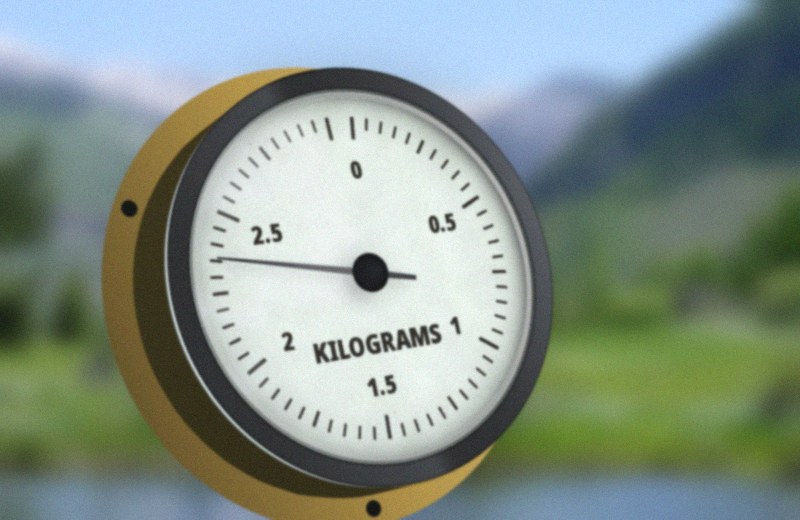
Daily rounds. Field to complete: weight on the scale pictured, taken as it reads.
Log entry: 2.35 kg
